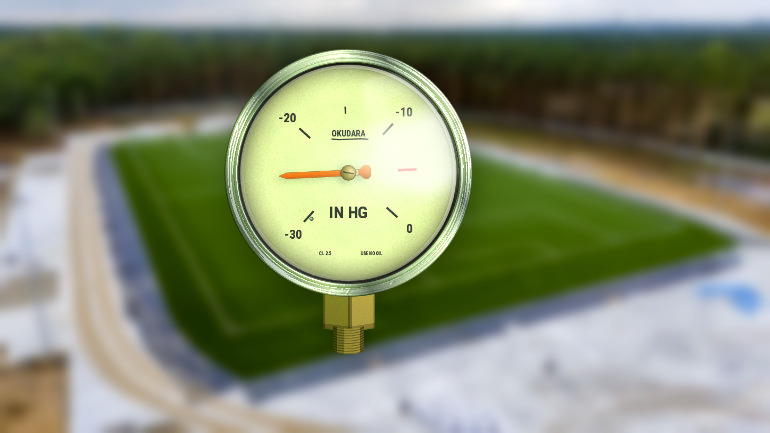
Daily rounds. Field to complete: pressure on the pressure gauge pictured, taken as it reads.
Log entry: -25 inHg
